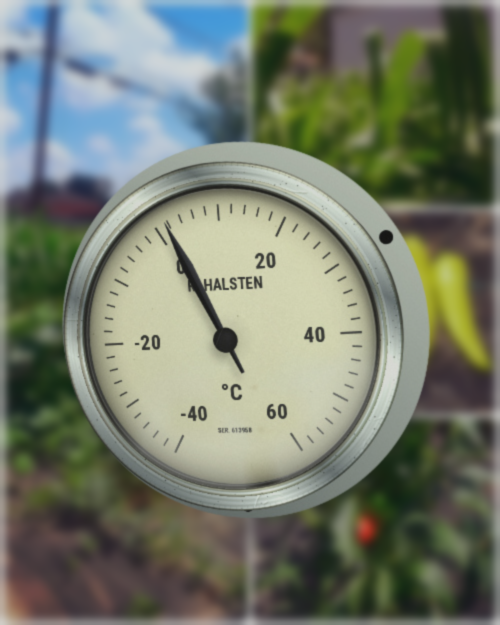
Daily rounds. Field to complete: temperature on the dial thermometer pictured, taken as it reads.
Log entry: 2 °C
